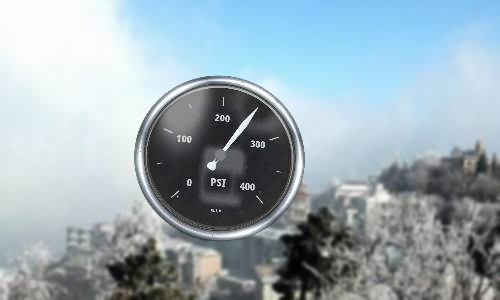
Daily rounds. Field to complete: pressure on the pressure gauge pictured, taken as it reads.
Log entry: 250 psi
